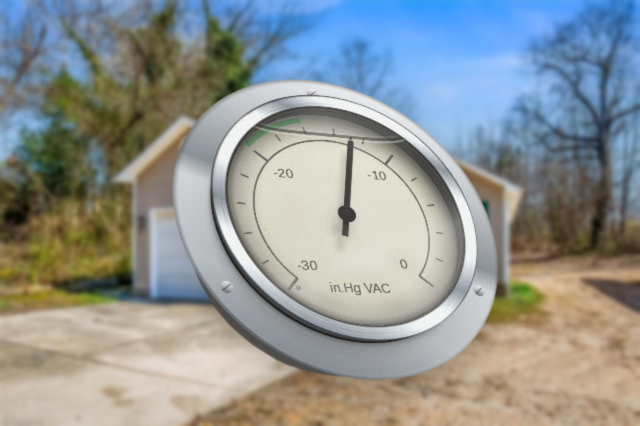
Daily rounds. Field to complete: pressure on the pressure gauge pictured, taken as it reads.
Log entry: -13 inHg
